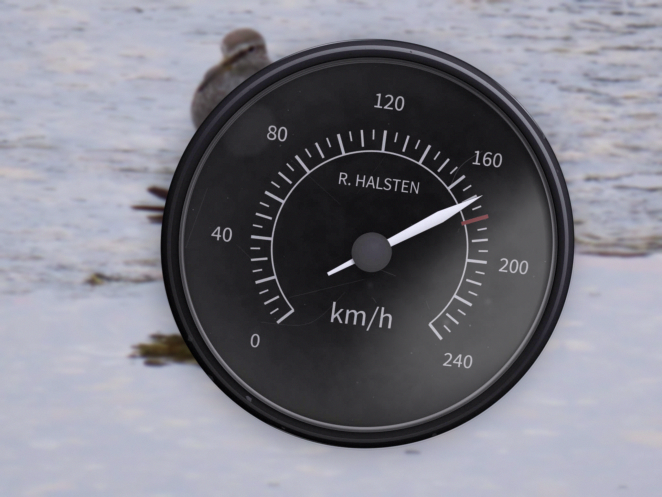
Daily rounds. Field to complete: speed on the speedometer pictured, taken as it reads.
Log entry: 170 km/h
